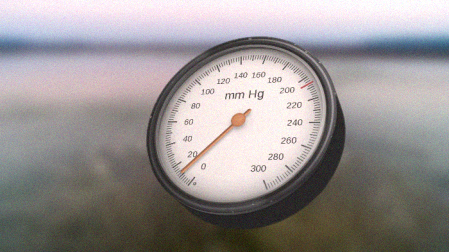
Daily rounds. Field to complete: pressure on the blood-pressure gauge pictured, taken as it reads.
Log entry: 10 mmHg
